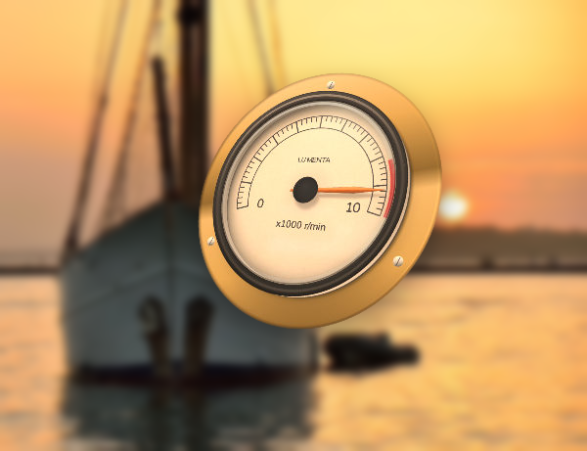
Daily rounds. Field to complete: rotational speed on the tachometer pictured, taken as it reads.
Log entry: 9200 rpm
